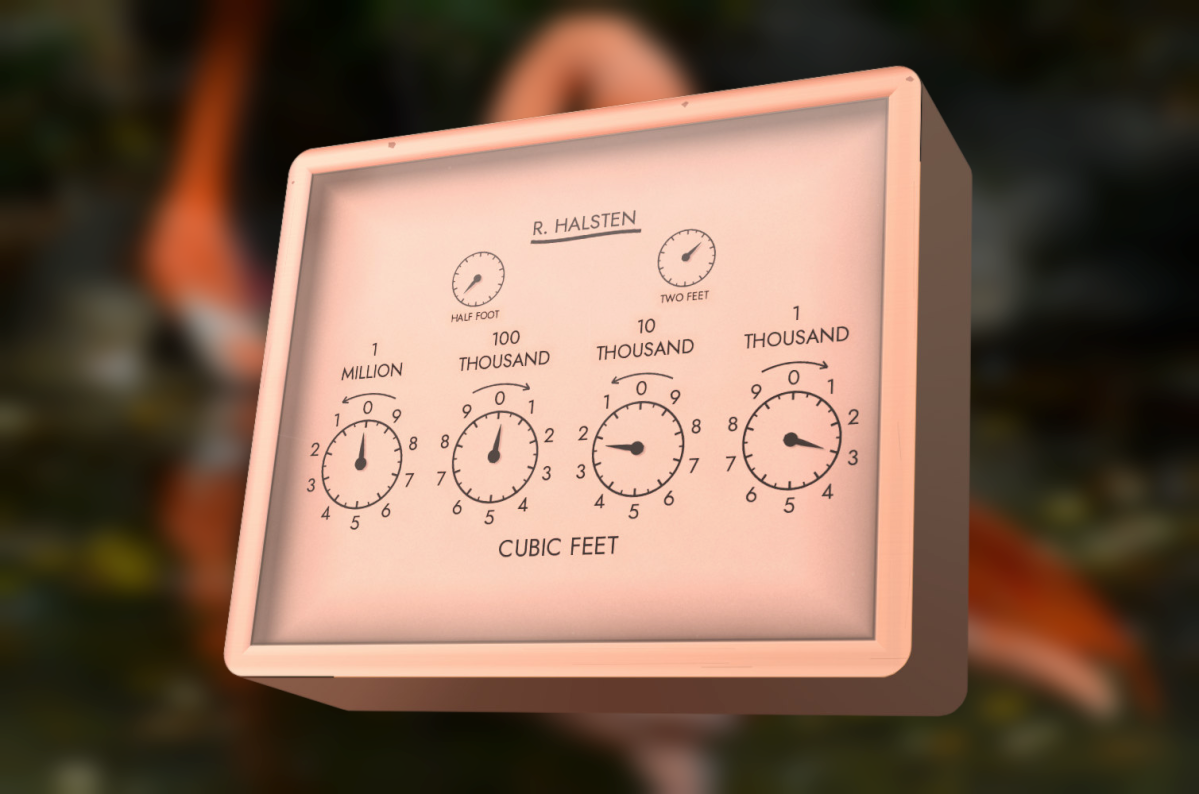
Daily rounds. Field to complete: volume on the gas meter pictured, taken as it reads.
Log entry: 2300 ft³
